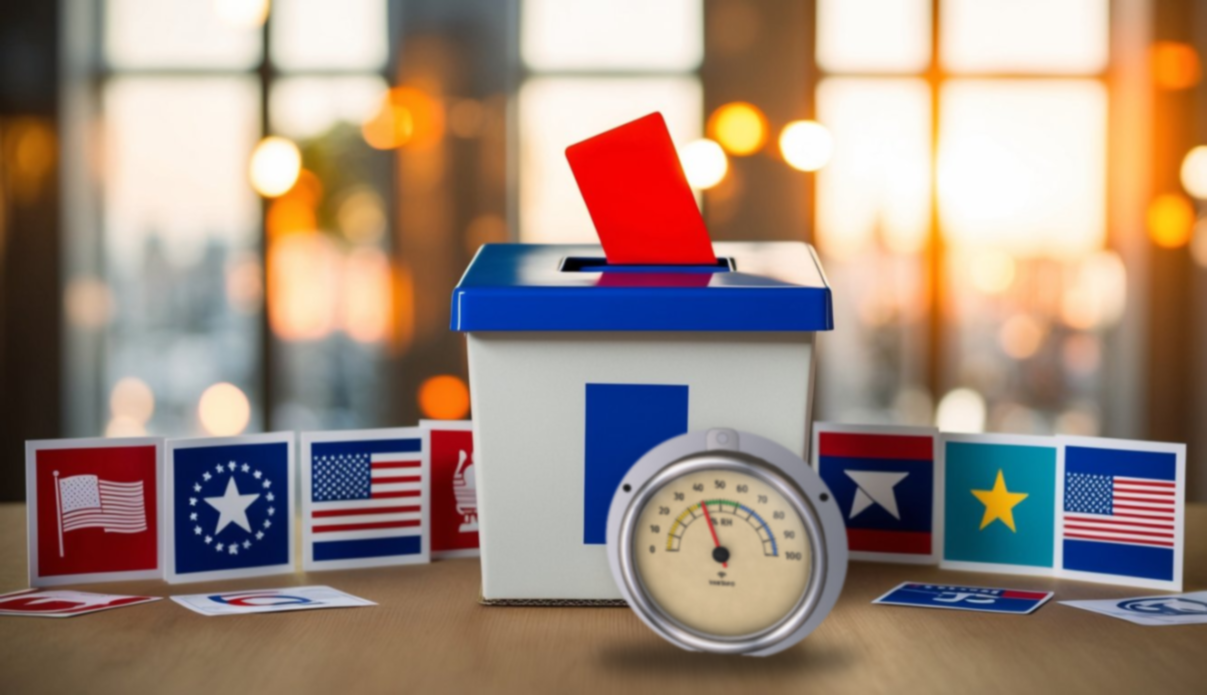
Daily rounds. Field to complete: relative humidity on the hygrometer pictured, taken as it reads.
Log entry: 40 %
